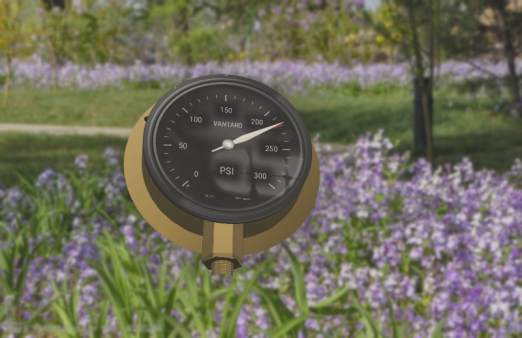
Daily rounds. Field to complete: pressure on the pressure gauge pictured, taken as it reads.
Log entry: 220 psi
